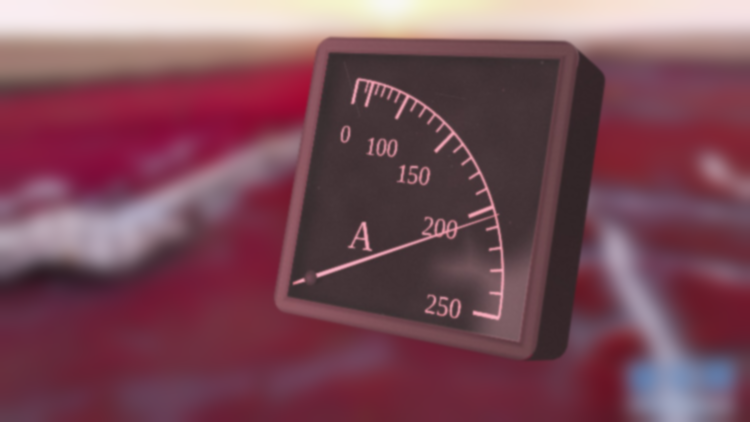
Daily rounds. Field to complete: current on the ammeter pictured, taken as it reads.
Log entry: 205 A
